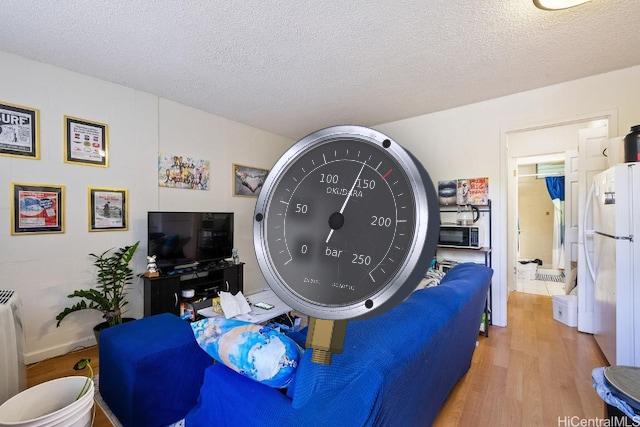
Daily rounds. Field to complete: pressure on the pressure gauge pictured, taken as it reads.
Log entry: 140 bar
